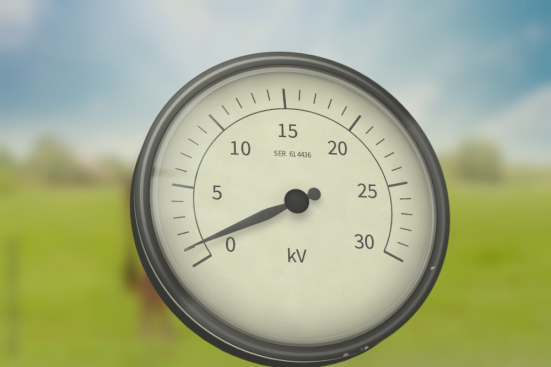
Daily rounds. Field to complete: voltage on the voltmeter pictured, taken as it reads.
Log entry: 1 kV
